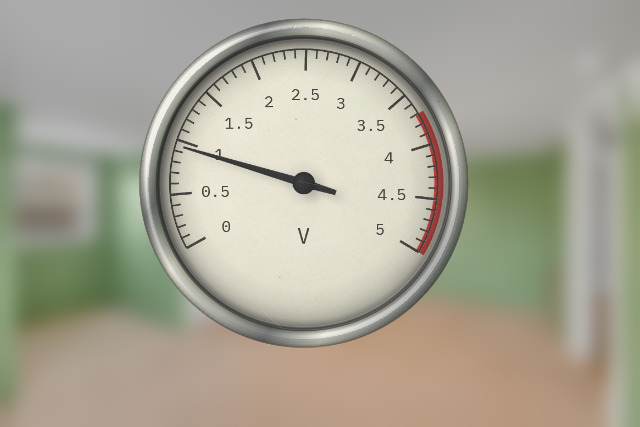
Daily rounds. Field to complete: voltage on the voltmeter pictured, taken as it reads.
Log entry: 0.95 V
